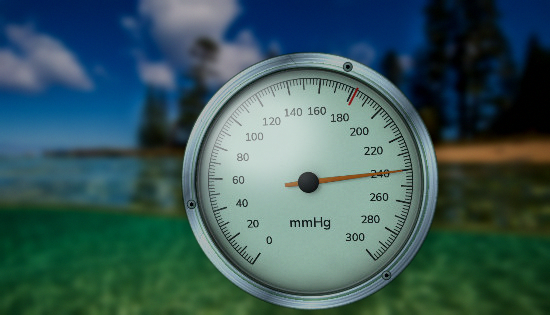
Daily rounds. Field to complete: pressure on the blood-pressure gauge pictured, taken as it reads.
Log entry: 240 mmHg
